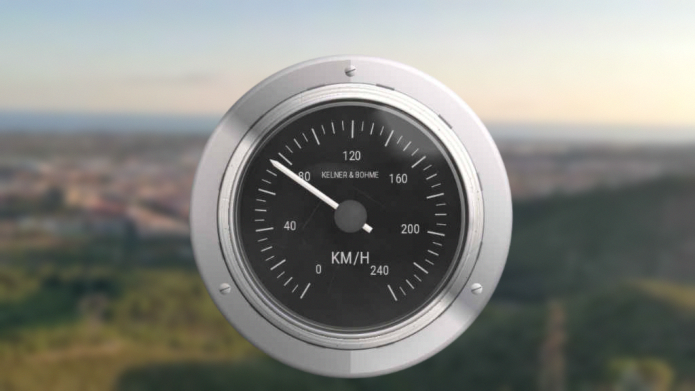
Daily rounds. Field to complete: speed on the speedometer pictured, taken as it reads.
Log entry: 75 km/h
